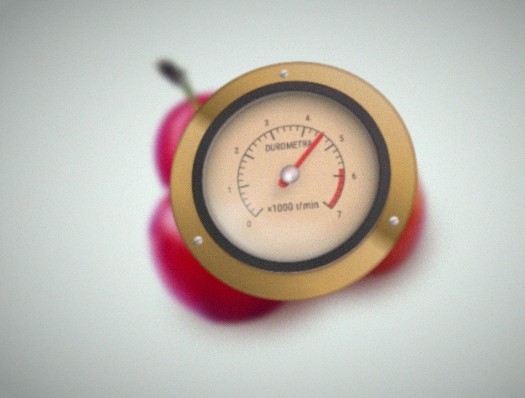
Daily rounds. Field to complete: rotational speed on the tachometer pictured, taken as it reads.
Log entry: 4600 rpm
